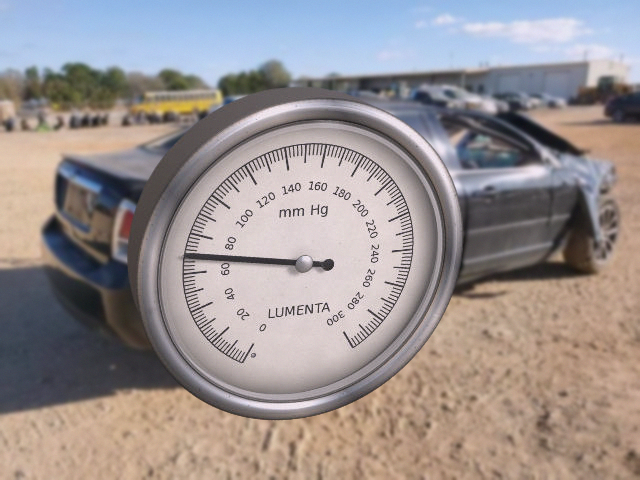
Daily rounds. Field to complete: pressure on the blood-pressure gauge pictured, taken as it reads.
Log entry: 70 mmHg
